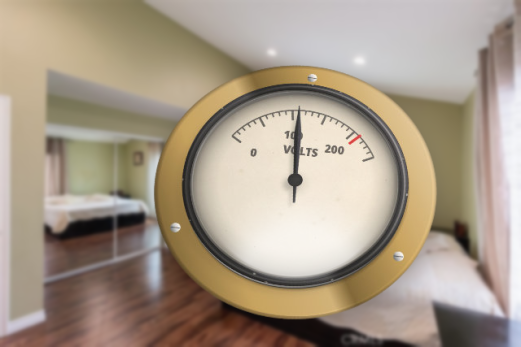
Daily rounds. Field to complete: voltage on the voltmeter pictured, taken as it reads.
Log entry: 110 V
